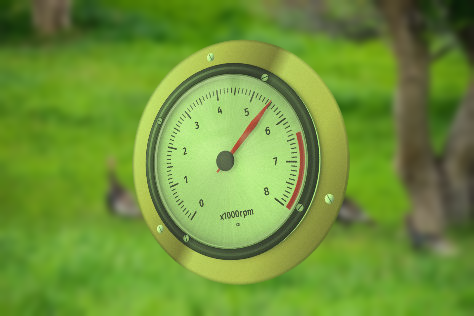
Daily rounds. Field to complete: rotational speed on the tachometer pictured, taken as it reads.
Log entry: 5500 rpm
